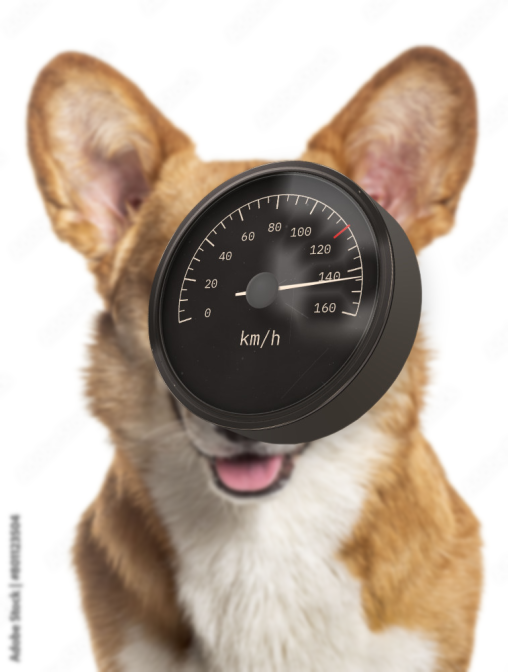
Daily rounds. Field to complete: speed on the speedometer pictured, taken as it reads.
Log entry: 145 km/h
